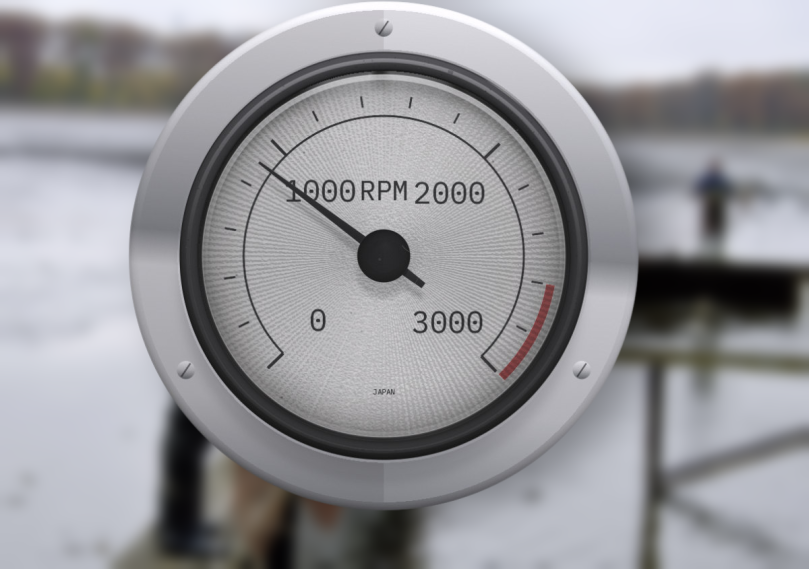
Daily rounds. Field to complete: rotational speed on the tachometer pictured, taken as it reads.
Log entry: 900 rpm
